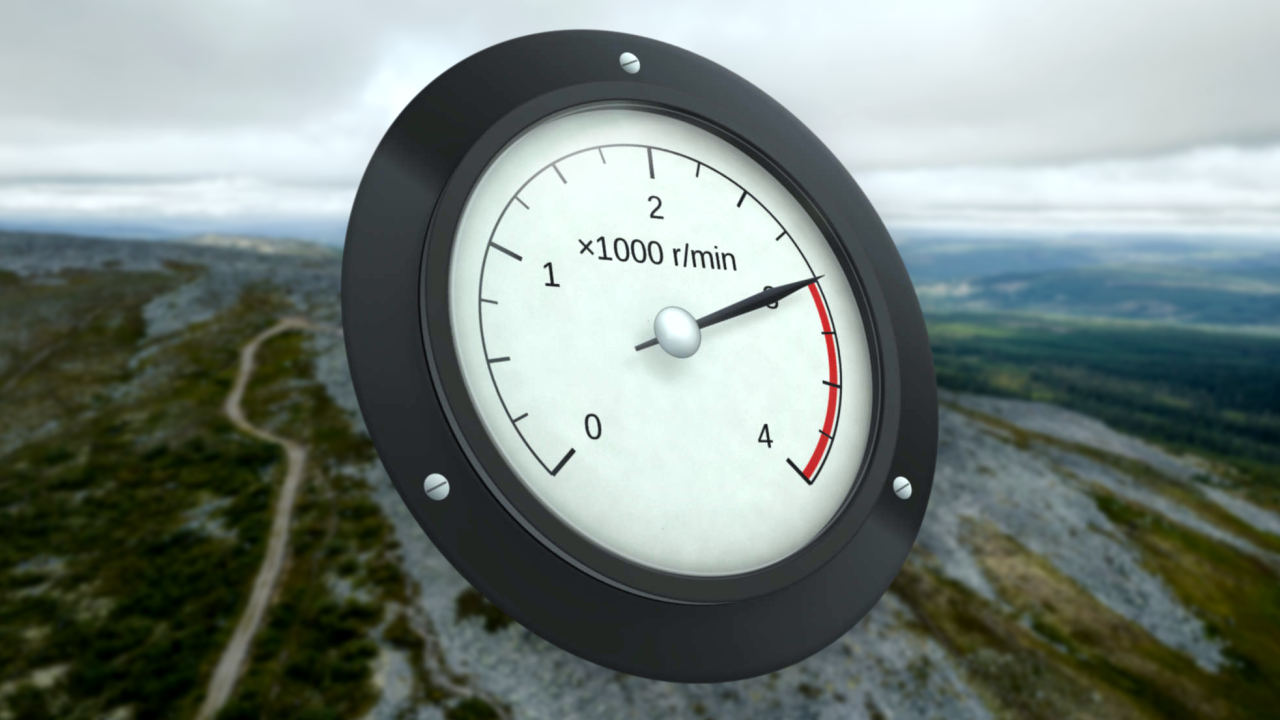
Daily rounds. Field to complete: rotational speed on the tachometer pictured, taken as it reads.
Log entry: 3000 rpm
